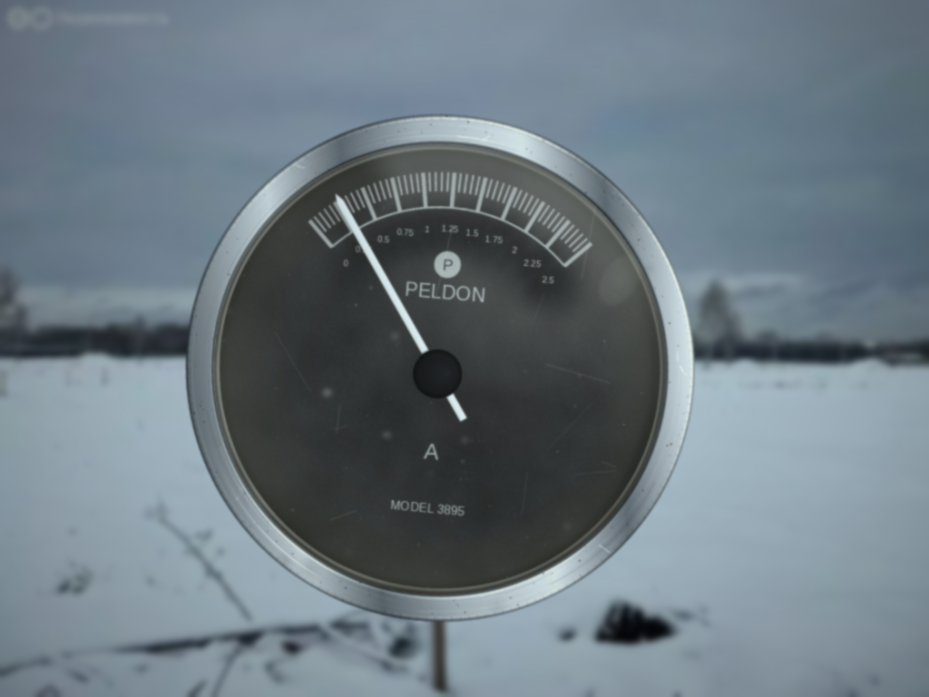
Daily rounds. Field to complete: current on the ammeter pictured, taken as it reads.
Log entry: 0.3 A
